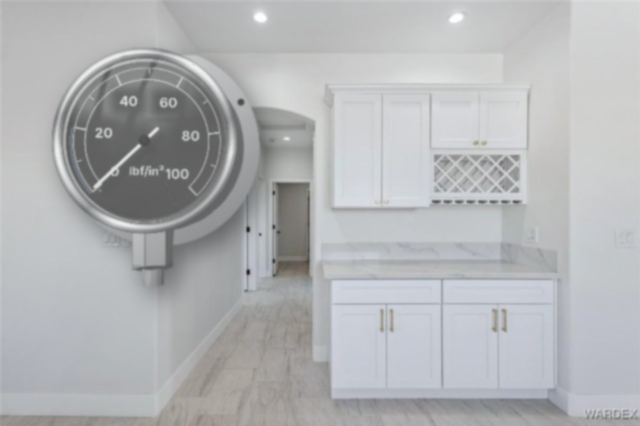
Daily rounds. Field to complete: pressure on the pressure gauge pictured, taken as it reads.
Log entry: 0 psi
